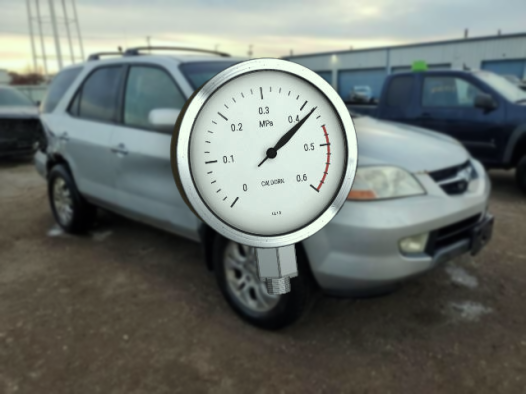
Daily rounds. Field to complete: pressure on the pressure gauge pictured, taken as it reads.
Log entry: 0.42 MPa
